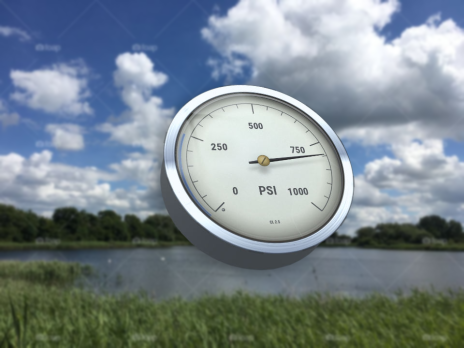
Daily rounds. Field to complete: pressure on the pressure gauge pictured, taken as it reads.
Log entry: 800 psi
